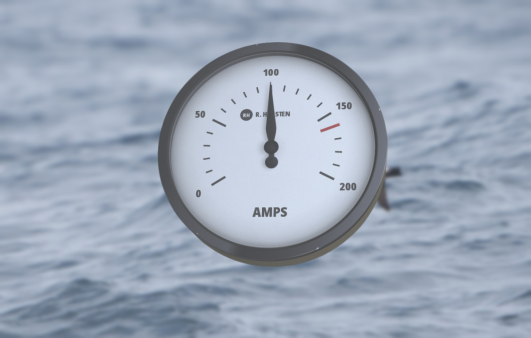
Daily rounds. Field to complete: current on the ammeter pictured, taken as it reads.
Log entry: 100 A
